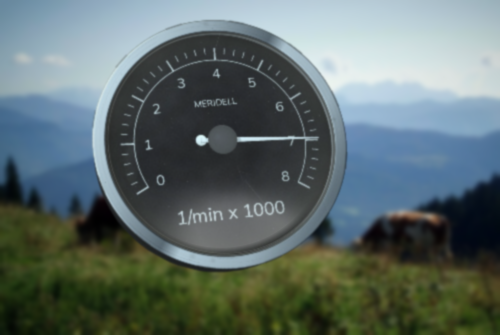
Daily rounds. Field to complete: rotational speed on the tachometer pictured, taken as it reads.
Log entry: 7000 rpm
